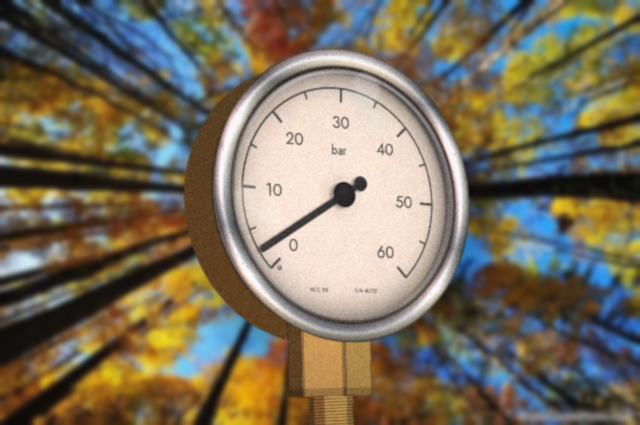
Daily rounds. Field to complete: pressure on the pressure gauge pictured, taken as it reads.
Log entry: 2.5 bar
